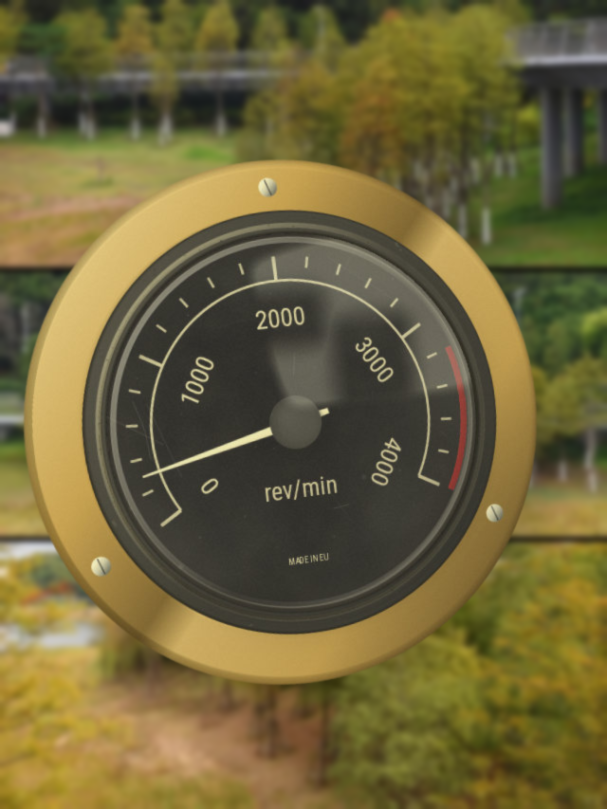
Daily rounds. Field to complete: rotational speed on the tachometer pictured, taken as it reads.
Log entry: 300 rpm
